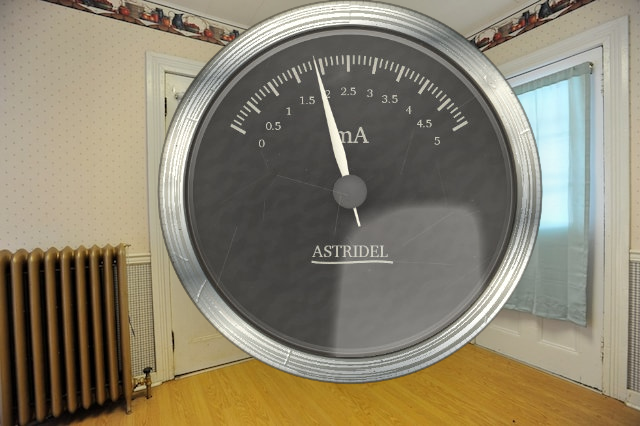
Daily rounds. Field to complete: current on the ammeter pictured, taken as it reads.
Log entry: 1.9 mA
